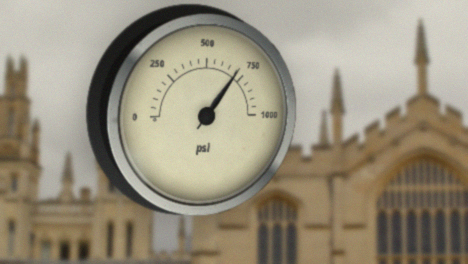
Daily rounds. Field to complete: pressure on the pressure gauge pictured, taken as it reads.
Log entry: 700 psi
